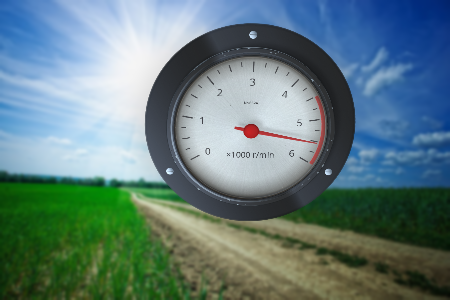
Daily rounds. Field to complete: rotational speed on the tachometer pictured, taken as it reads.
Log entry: 5500 rpm
